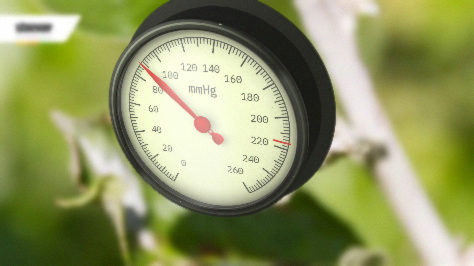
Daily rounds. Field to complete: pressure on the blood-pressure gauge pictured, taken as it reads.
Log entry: 90 mmHg
